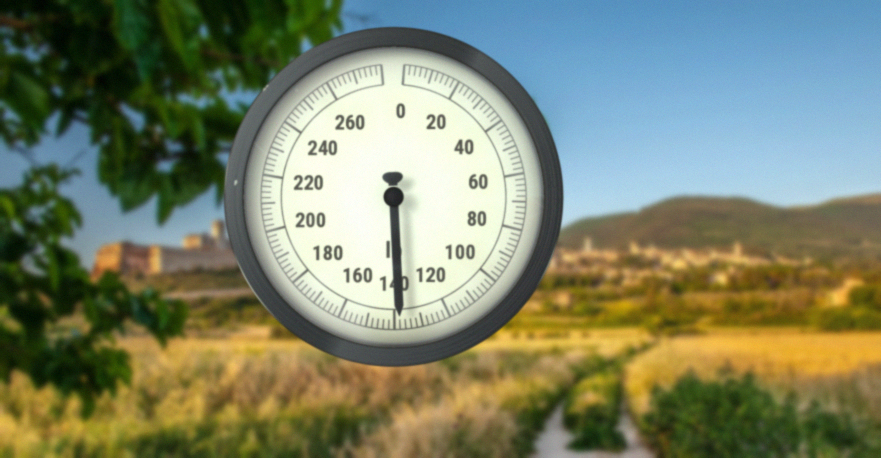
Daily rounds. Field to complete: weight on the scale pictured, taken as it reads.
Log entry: 138 lb
